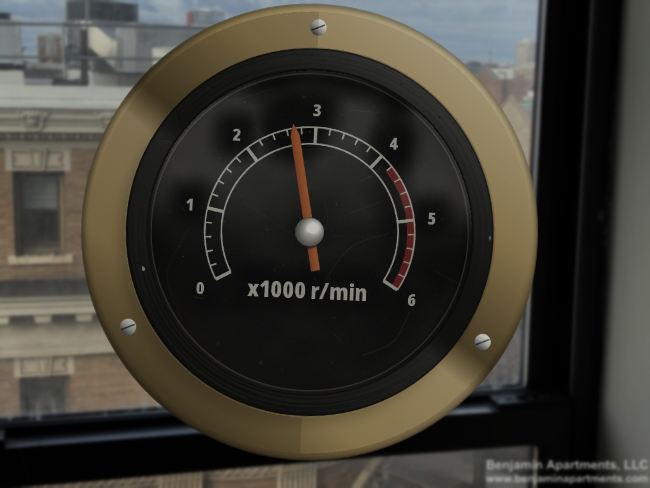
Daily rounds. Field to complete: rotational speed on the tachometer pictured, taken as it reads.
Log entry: 2700 rpm
